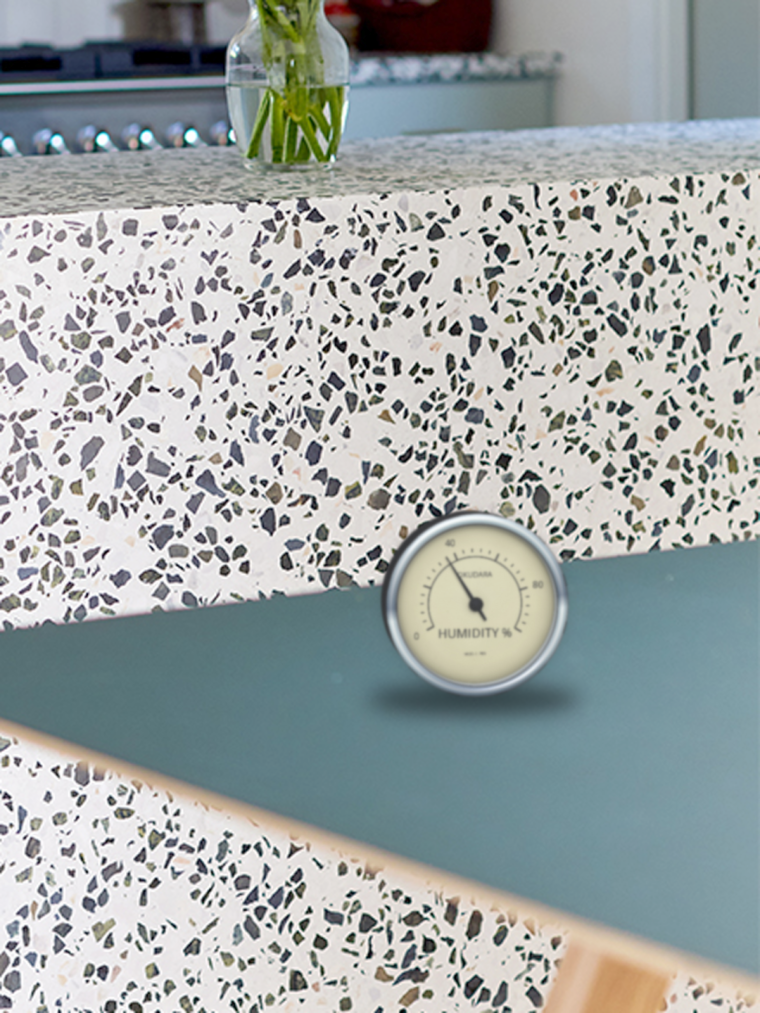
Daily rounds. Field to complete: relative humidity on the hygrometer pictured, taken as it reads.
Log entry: 36 %
